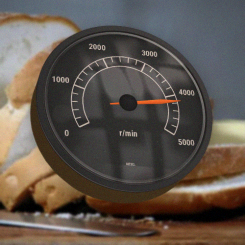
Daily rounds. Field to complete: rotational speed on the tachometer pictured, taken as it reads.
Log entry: 4200 rpm
